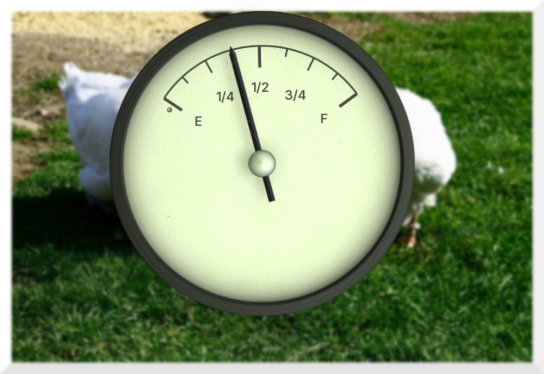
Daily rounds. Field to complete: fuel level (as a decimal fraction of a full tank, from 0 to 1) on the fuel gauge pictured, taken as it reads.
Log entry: 0.375
